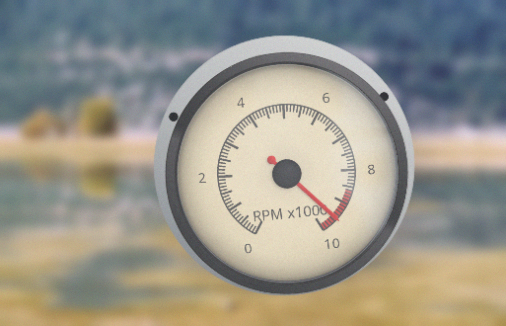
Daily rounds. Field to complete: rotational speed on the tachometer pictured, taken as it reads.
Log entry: 9500 rpm
